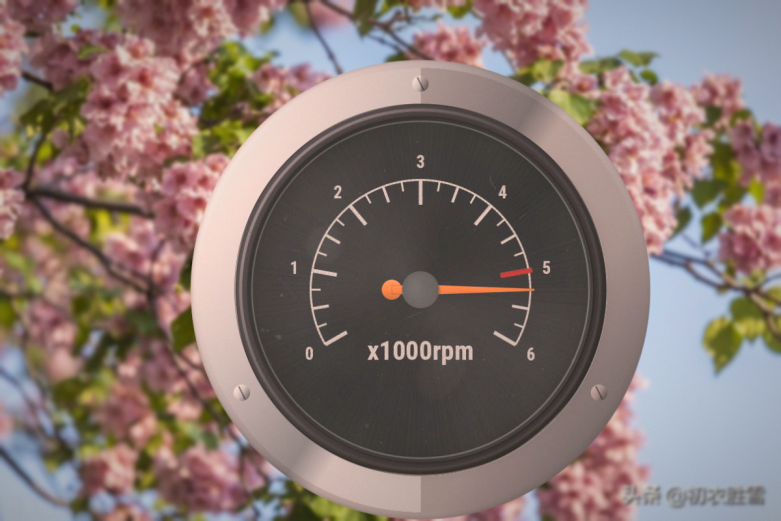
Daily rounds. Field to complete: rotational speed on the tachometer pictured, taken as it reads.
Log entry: 5250 rpm
